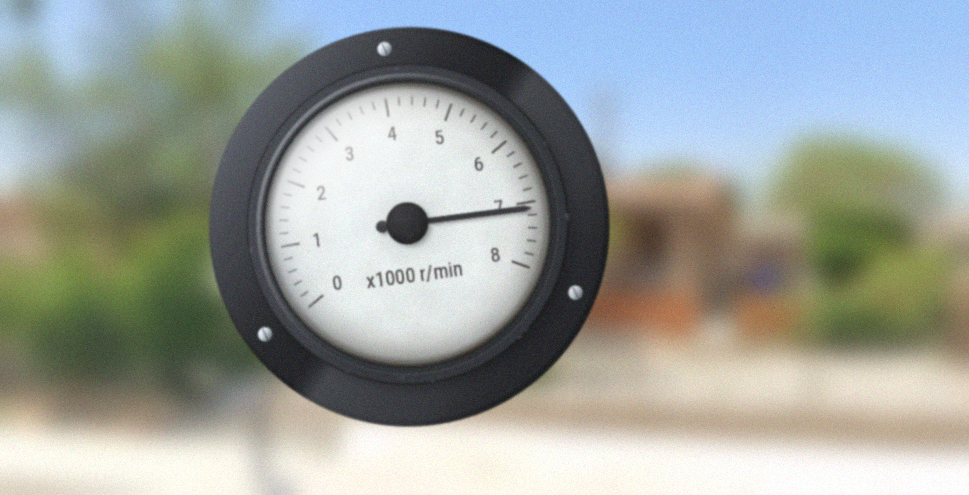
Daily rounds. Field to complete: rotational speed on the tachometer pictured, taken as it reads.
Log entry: 7100 rpm
